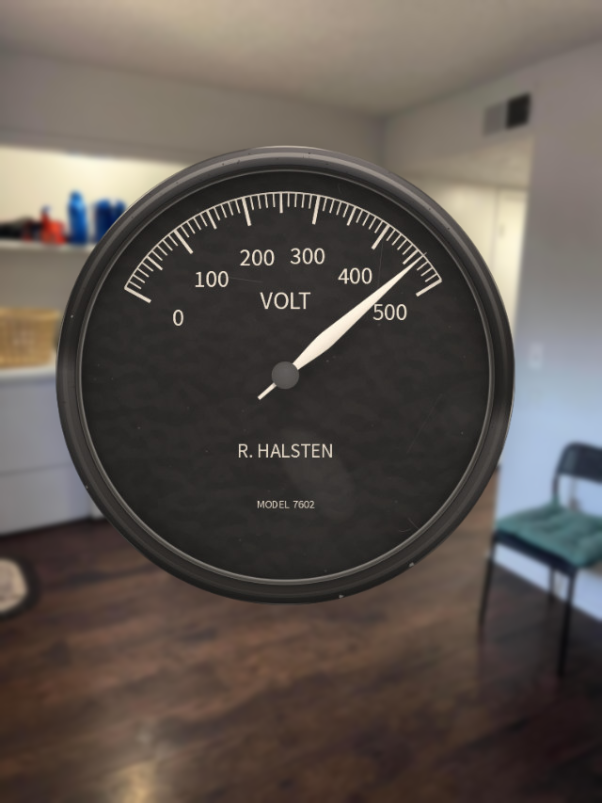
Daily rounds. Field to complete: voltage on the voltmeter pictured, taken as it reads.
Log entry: 460 V
